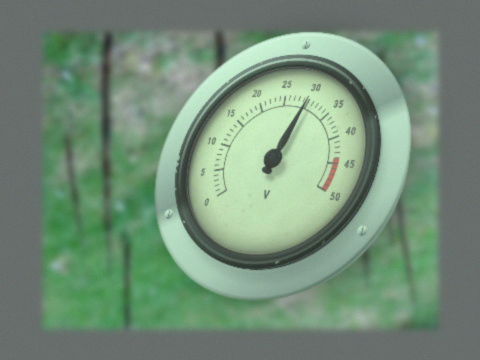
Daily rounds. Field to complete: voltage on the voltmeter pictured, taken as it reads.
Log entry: 30 V
